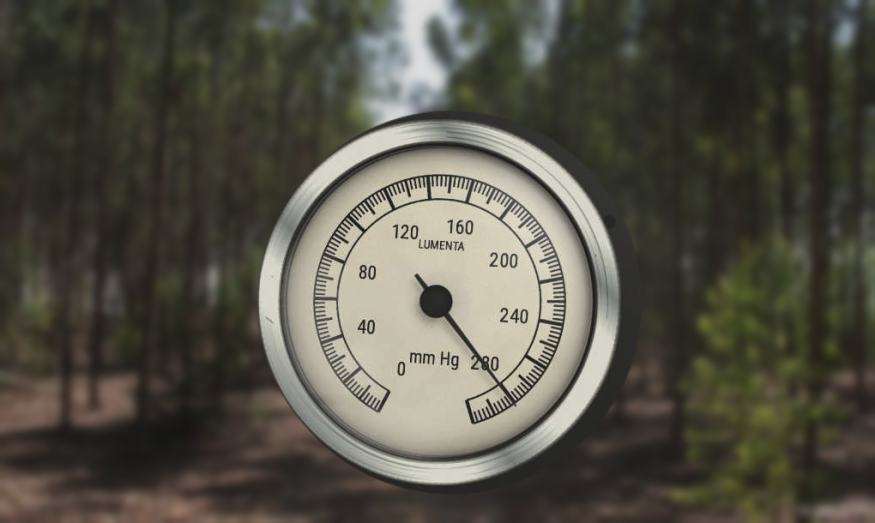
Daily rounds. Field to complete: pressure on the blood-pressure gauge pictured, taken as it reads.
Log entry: 280 mmHg
